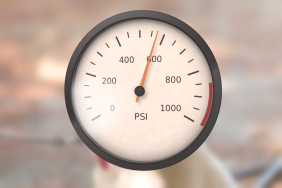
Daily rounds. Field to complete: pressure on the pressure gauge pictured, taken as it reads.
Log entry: 575 psi
